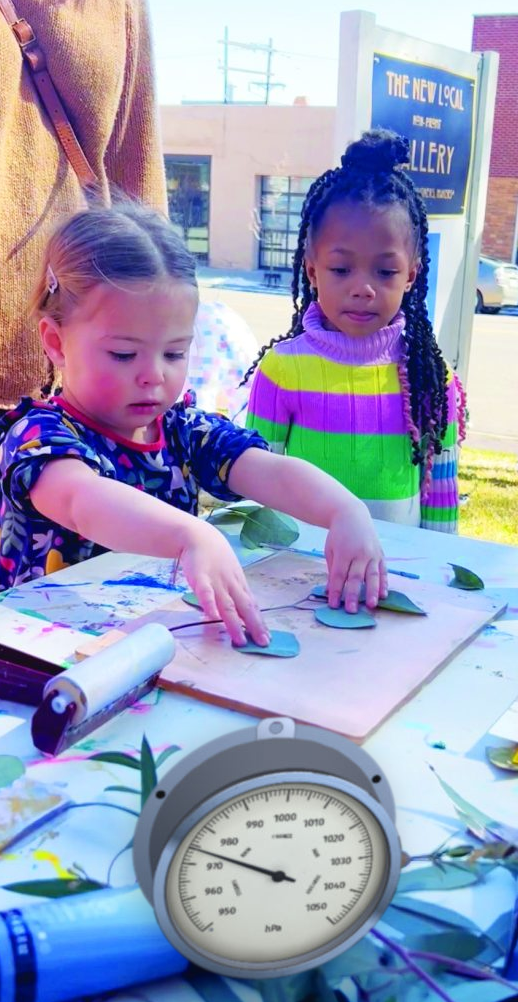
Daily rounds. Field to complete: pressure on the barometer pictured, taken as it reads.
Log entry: 975 hPa
